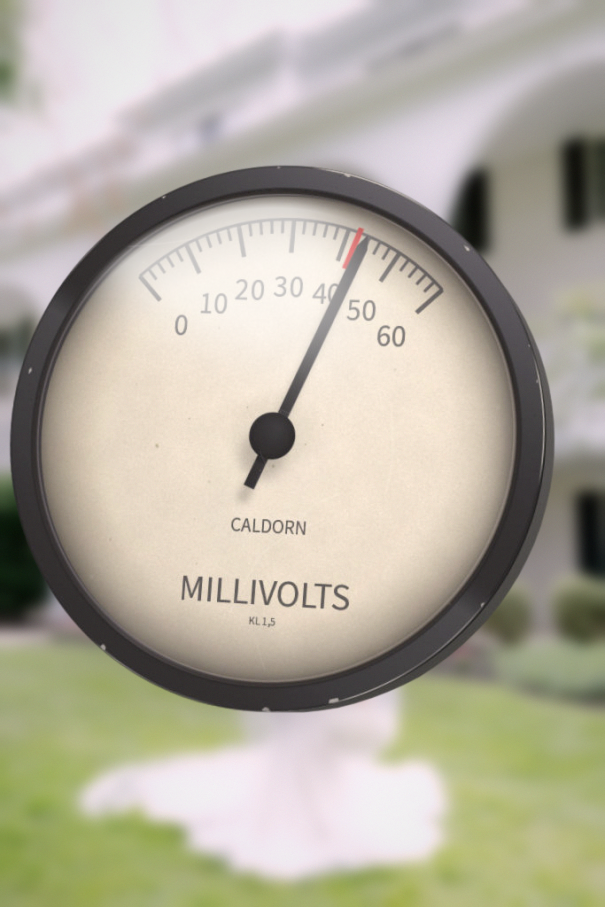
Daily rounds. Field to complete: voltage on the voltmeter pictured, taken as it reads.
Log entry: 44 mV
